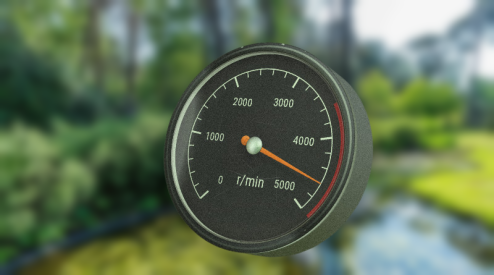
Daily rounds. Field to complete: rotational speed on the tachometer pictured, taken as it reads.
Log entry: 4600 rpm
